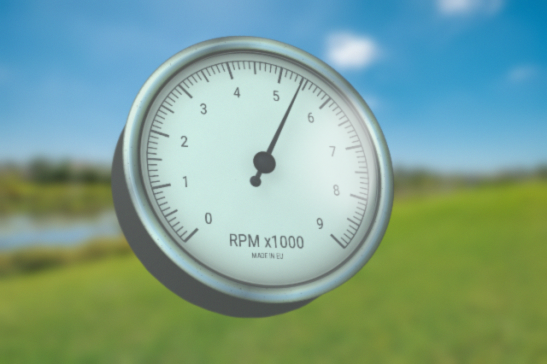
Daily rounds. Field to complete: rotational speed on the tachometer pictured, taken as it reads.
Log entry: 5400 rpm
